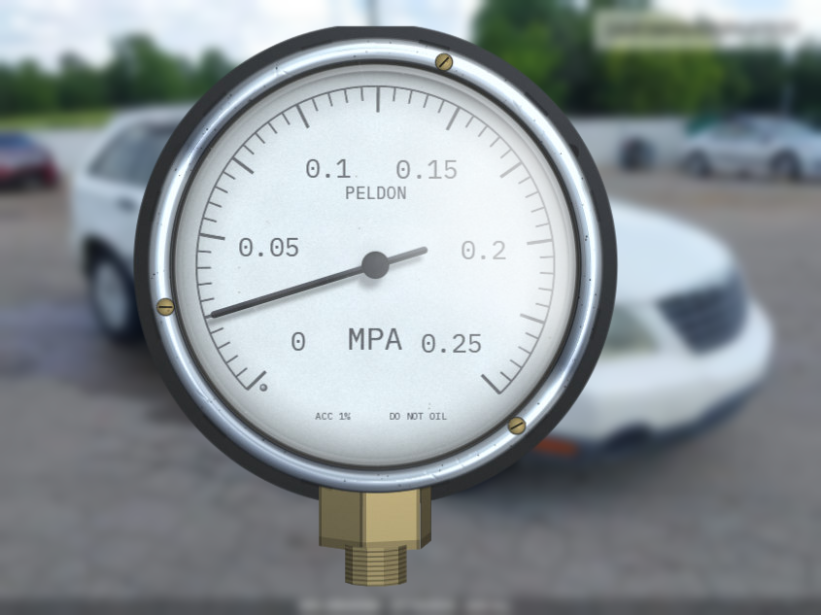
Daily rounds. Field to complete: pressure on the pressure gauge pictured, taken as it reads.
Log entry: 0.025 MPa
